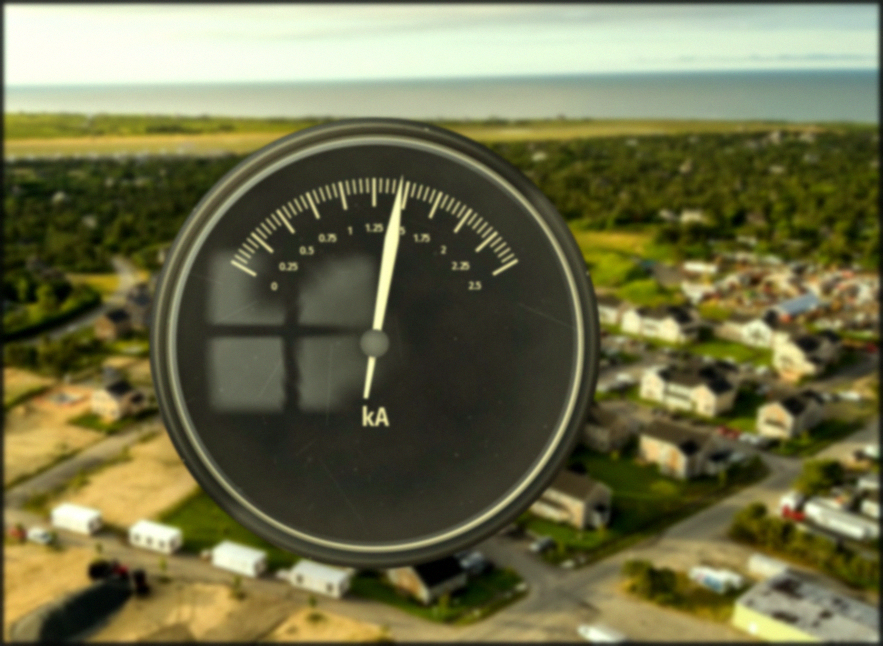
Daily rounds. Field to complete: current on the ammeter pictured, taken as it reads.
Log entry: 1.45 kA
